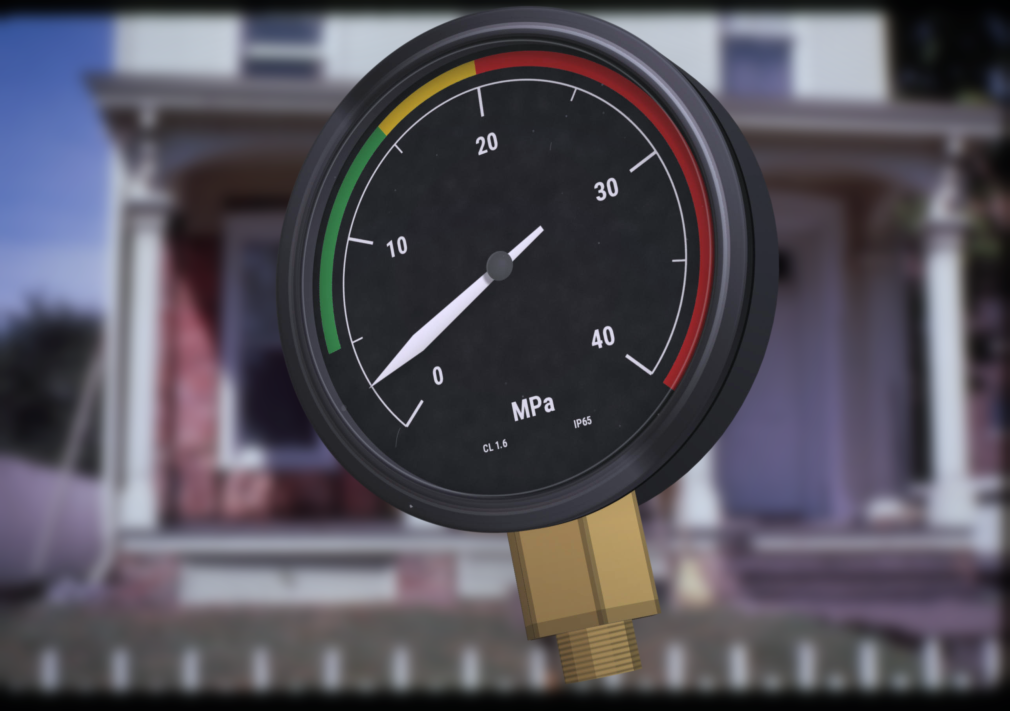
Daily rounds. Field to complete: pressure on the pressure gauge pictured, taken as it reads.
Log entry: 2.5 MPa
